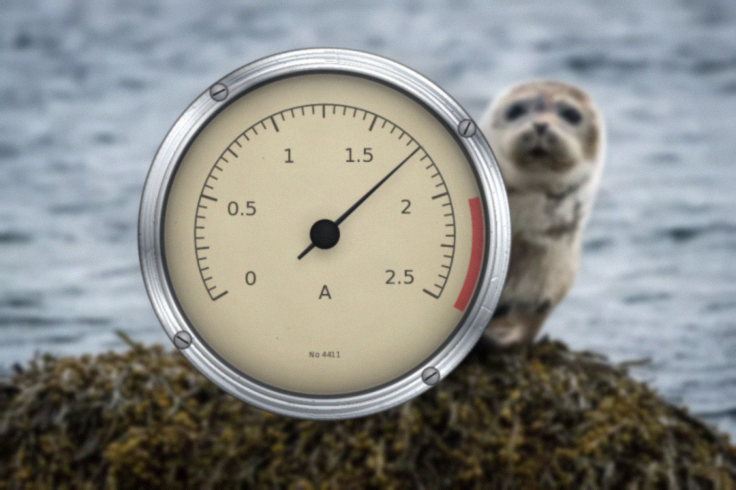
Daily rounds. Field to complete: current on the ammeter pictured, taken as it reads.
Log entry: 1.75 A
